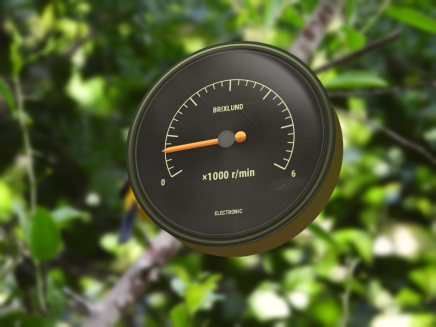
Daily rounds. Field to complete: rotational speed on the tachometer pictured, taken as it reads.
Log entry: 600 rpm
